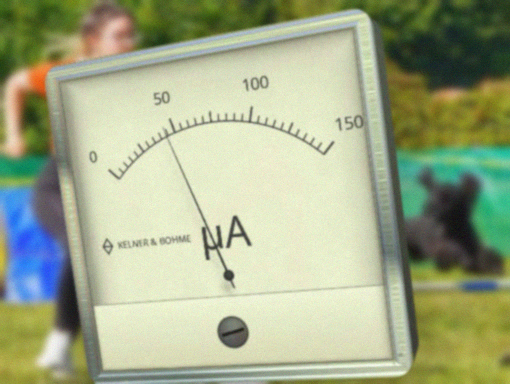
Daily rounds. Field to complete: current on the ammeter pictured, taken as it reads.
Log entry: 45 µA
